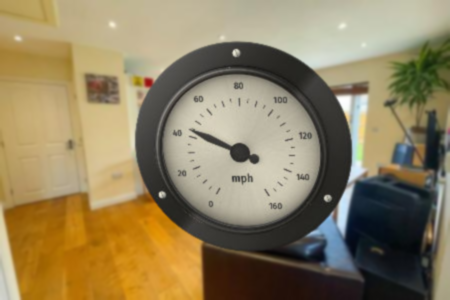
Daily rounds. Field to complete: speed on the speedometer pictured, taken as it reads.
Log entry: 45 mph
